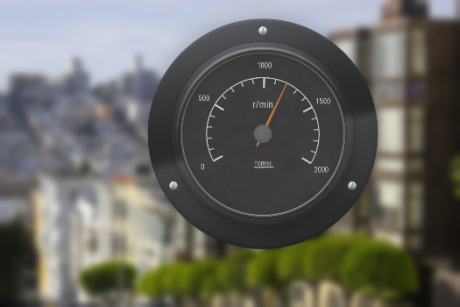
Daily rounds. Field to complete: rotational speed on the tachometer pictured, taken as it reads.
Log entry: 1200 rpm
